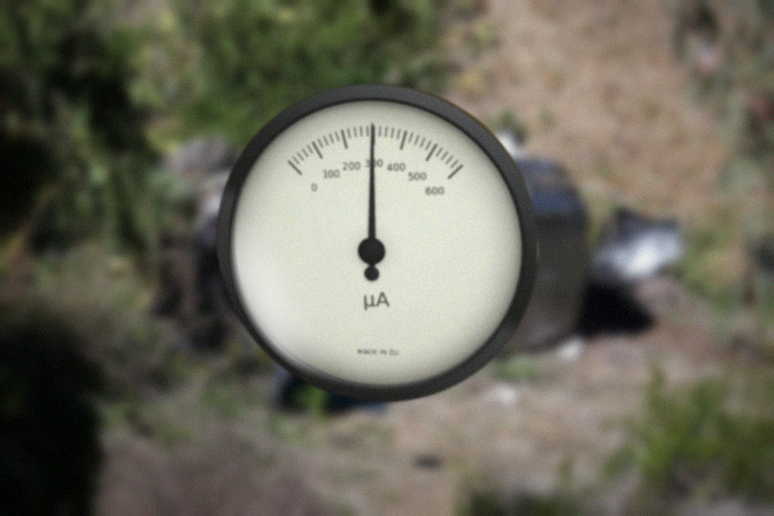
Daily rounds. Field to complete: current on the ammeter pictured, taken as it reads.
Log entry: 300 µA
